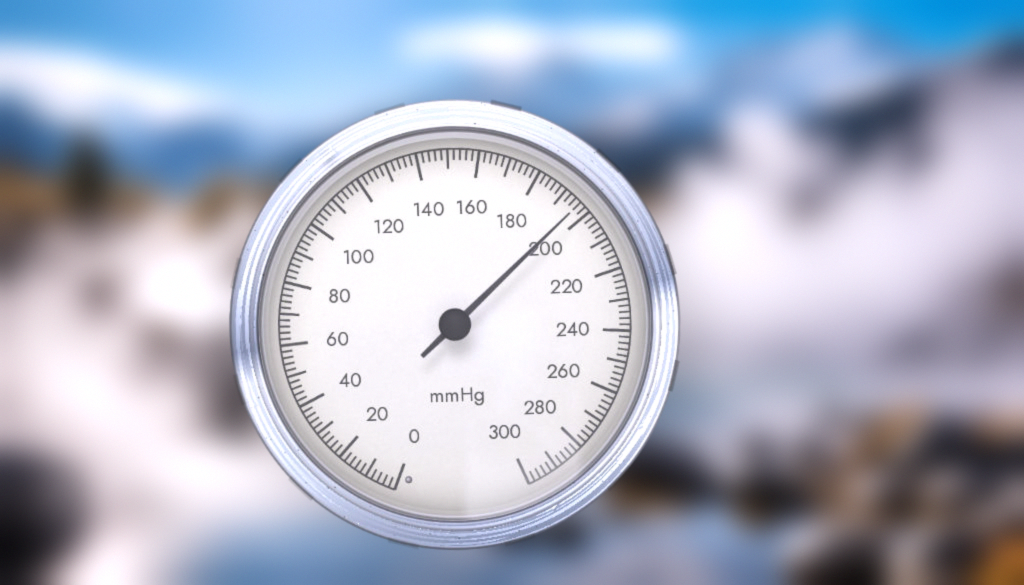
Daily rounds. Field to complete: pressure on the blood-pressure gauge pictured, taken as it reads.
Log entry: 196 mmHg
